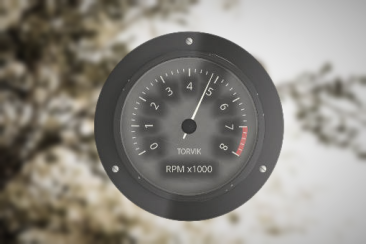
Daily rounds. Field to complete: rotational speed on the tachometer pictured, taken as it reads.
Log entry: 4800 rpm
